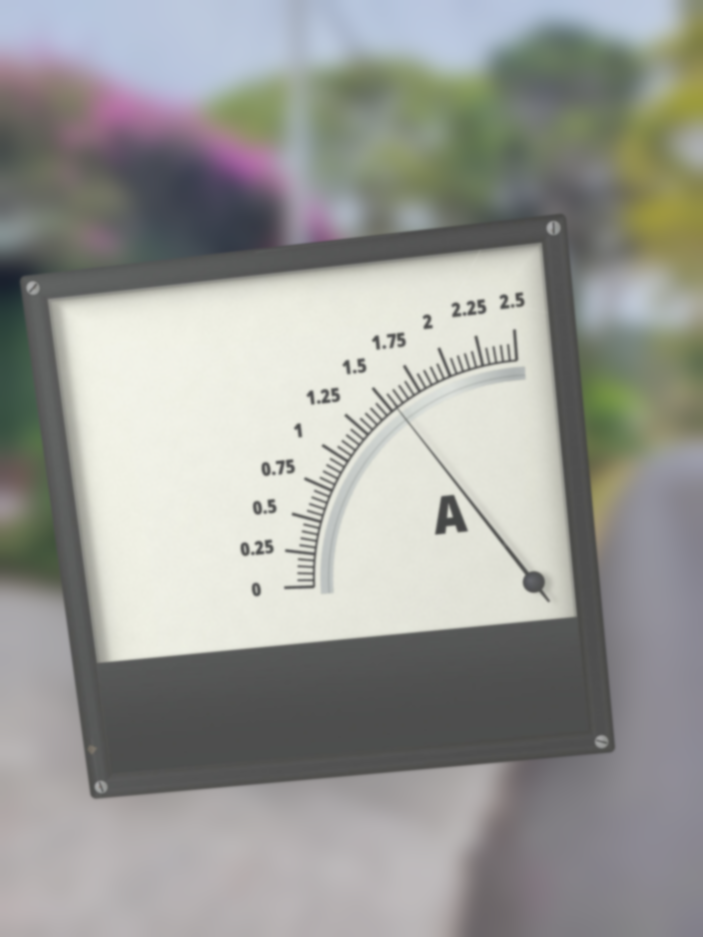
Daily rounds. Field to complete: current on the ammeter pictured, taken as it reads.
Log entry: 1.55 A
